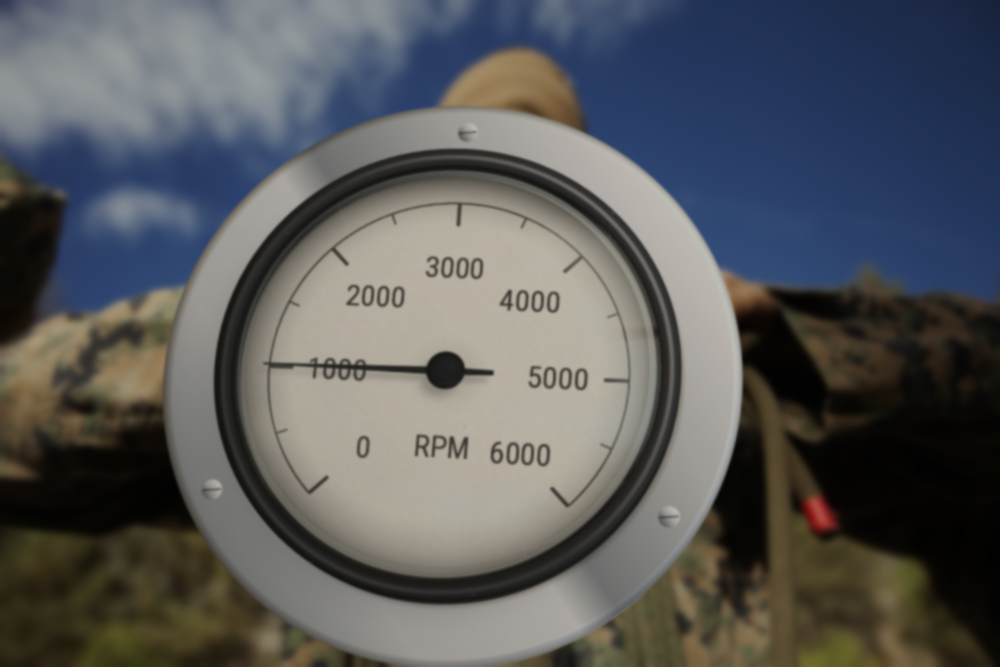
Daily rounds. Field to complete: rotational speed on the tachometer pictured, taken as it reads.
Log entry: 1000 rpm
